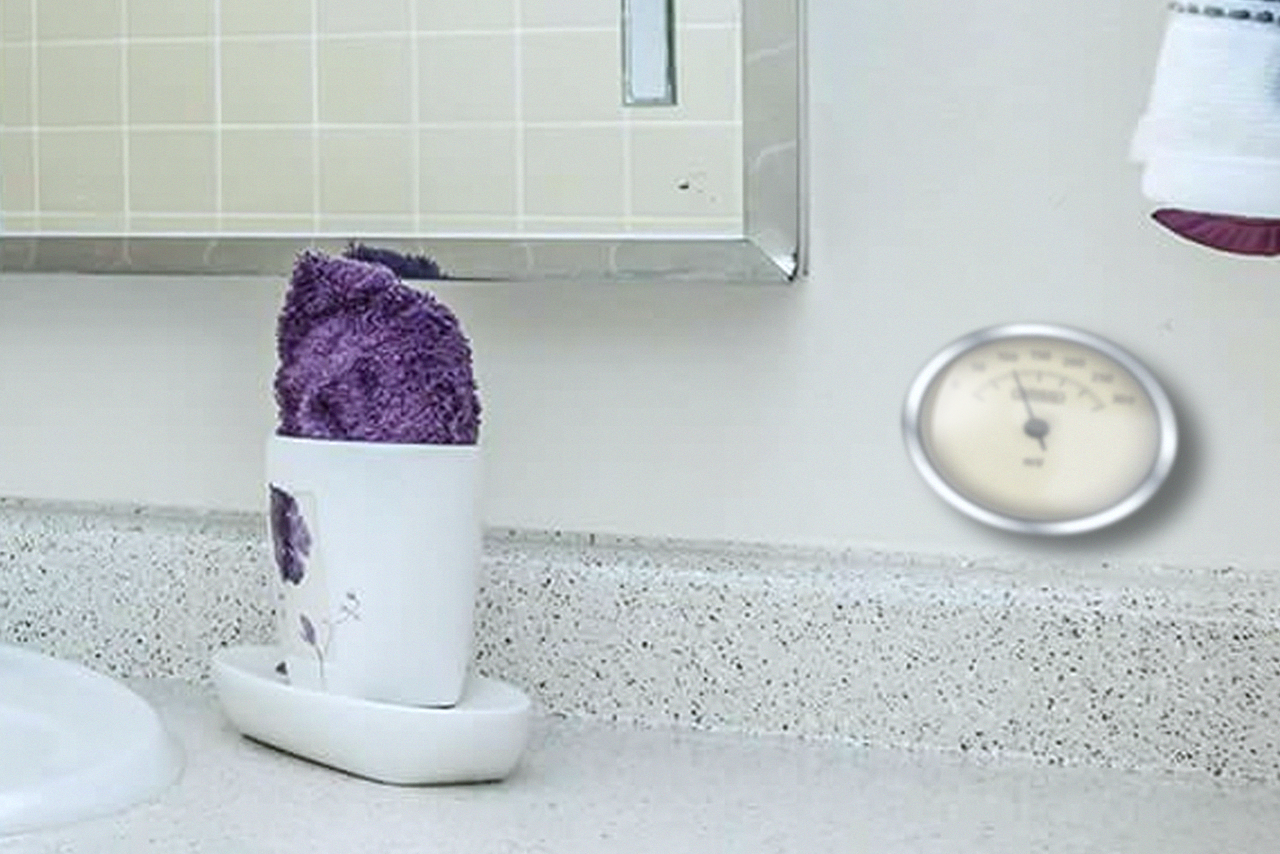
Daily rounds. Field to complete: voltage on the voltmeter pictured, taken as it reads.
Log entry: 100 mV
